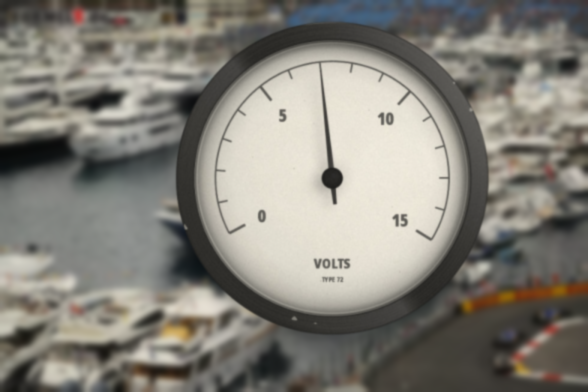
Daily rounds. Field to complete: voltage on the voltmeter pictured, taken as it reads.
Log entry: 7 V
